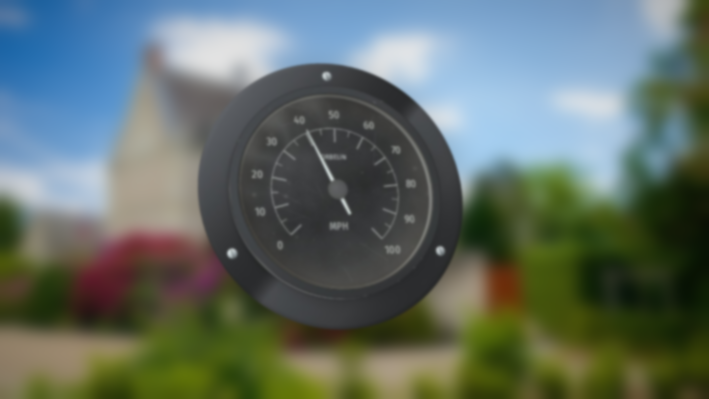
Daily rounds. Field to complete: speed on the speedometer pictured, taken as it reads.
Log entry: 40 mph
